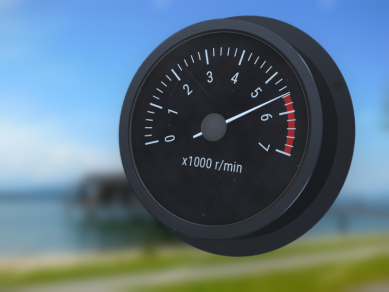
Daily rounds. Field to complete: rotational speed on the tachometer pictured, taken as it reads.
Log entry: 5600 rpm
